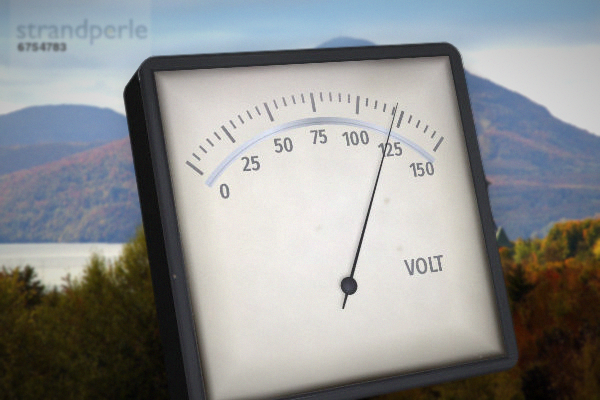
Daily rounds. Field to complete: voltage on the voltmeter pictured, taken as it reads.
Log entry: 120 V
